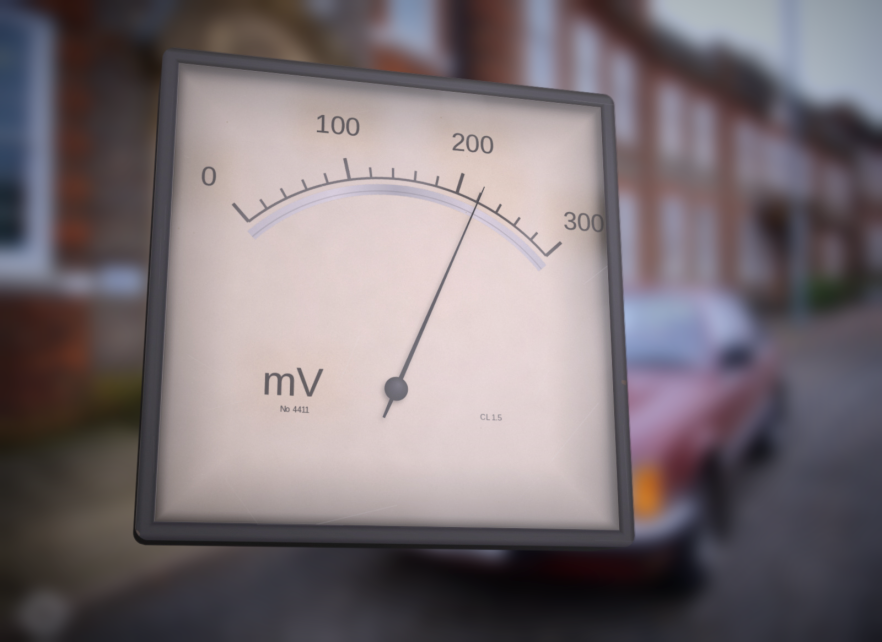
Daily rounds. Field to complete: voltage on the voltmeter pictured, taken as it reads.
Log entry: 220 mV
